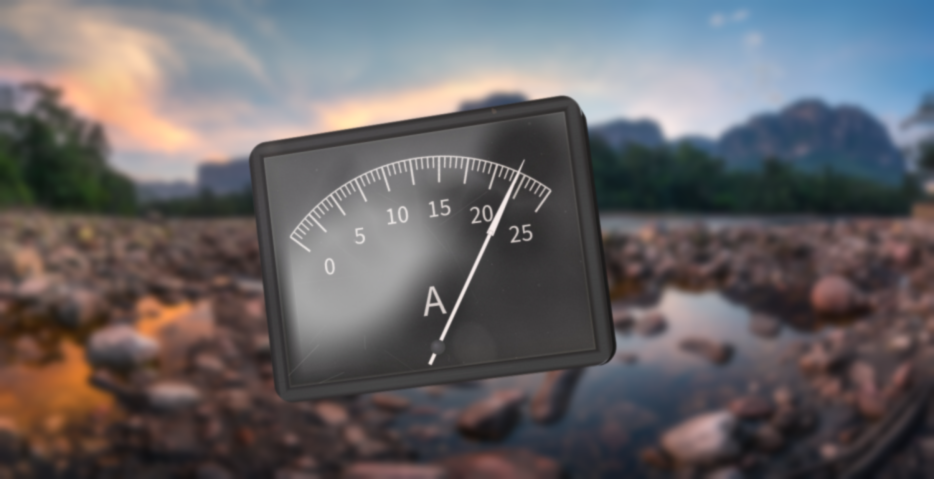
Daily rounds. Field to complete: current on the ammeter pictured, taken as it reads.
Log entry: 22 A
